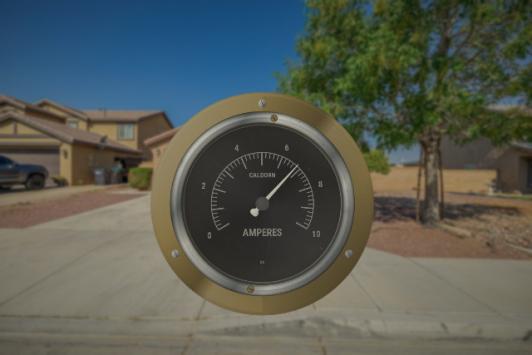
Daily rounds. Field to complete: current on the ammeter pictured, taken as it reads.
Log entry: 6.8 A
